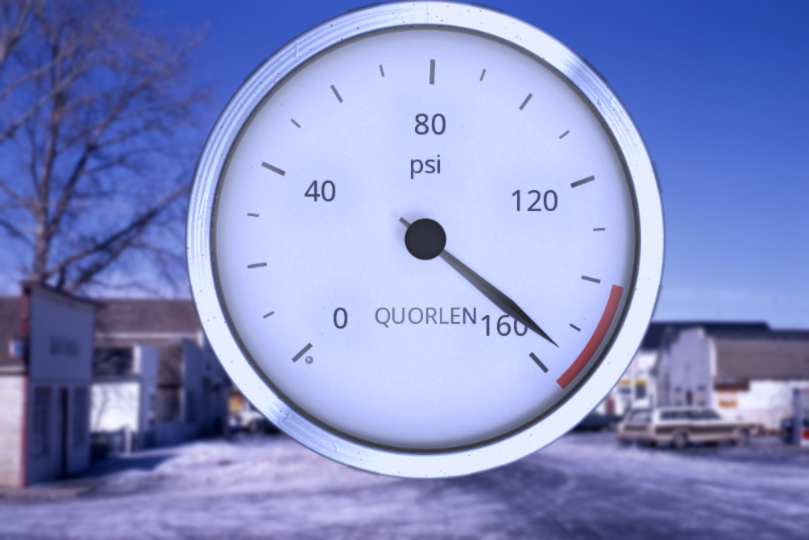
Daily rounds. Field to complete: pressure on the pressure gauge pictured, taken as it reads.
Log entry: 155 psi
